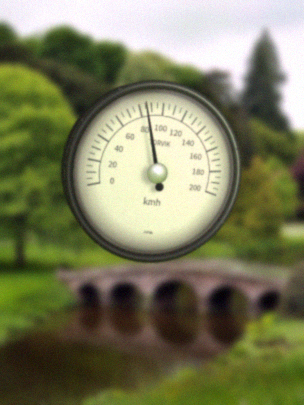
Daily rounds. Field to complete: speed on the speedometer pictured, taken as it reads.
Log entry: 85 km/h
